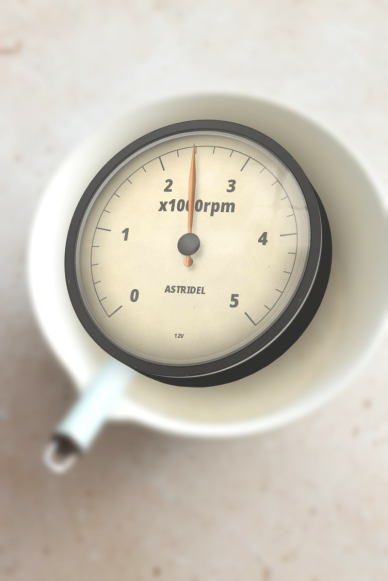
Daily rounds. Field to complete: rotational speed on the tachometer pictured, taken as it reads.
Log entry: 2400 rpm
